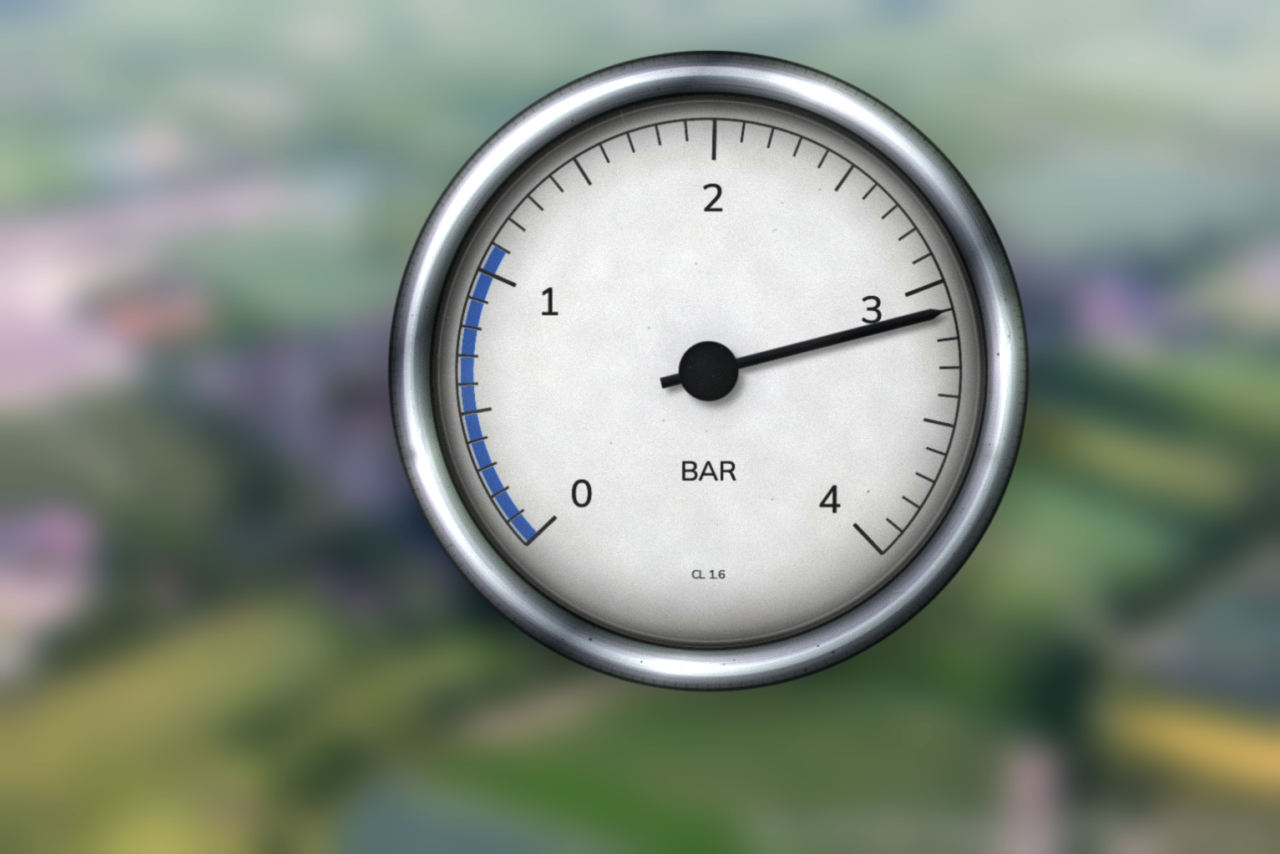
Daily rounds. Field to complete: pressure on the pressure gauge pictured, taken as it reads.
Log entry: 3.1 bar
